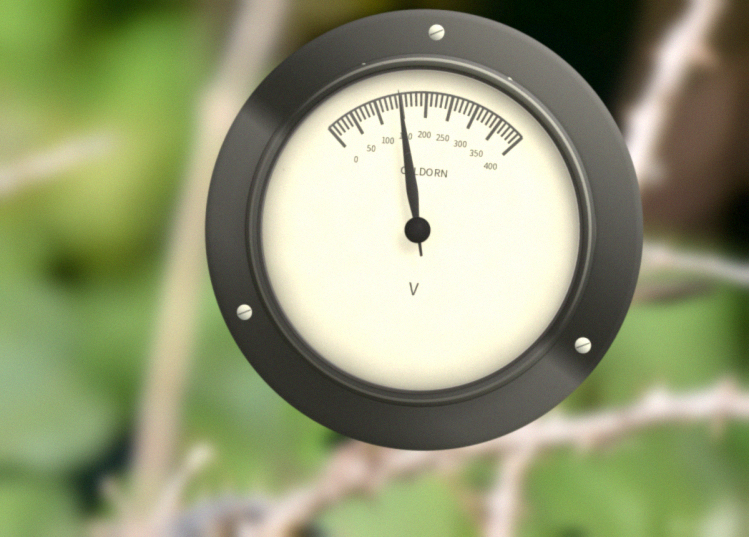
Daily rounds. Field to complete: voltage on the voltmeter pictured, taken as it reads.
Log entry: 150 V
